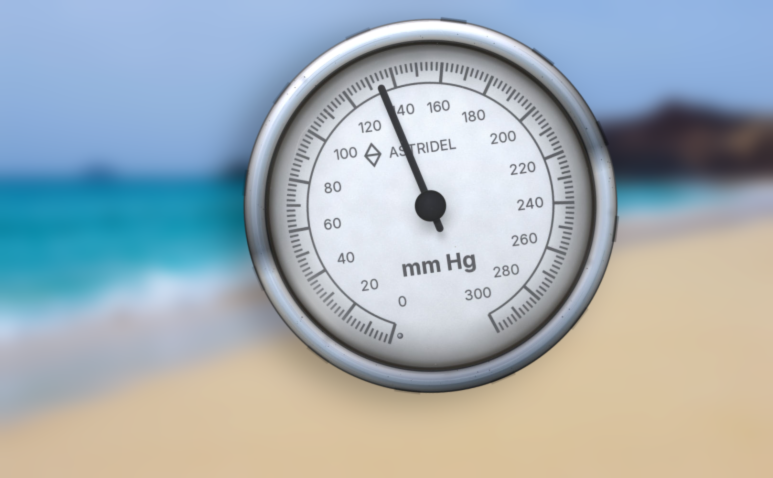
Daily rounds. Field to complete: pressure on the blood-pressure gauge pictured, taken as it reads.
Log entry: 134 mmHg
